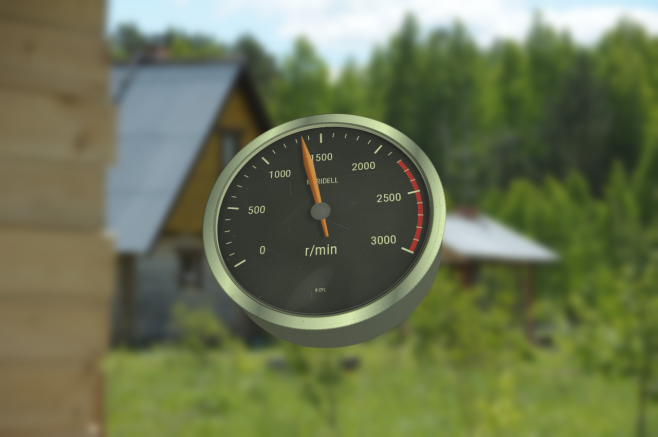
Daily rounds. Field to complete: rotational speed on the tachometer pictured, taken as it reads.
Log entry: 1350 rpm
